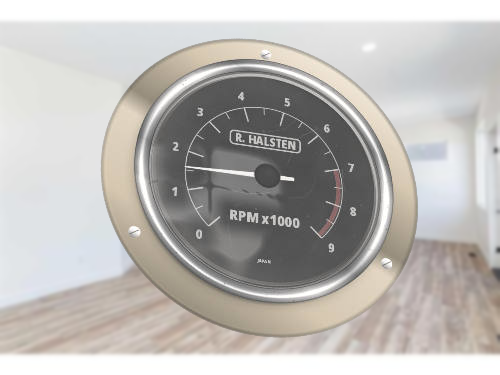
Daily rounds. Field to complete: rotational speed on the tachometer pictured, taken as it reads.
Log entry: 1500 rpm
